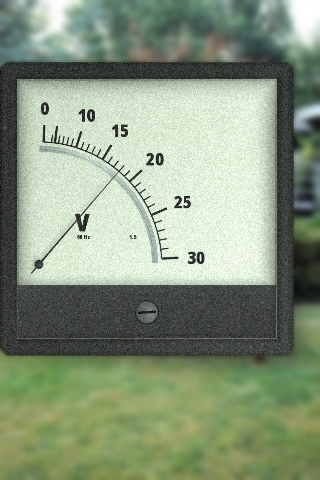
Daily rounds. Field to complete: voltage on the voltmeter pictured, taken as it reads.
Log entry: 18 V
